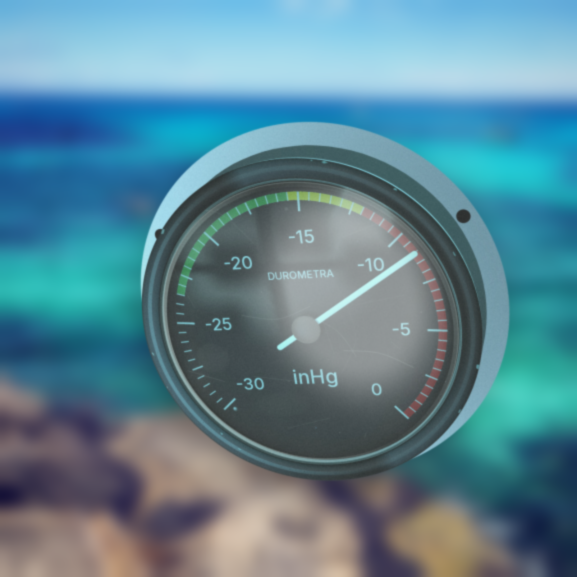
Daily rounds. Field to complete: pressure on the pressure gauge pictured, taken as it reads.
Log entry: -9 inHg
